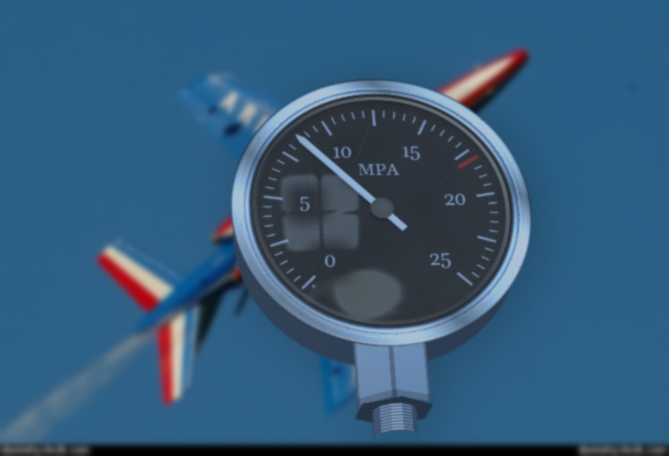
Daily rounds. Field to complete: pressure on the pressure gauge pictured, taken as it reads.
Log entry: 8.5 MPa
